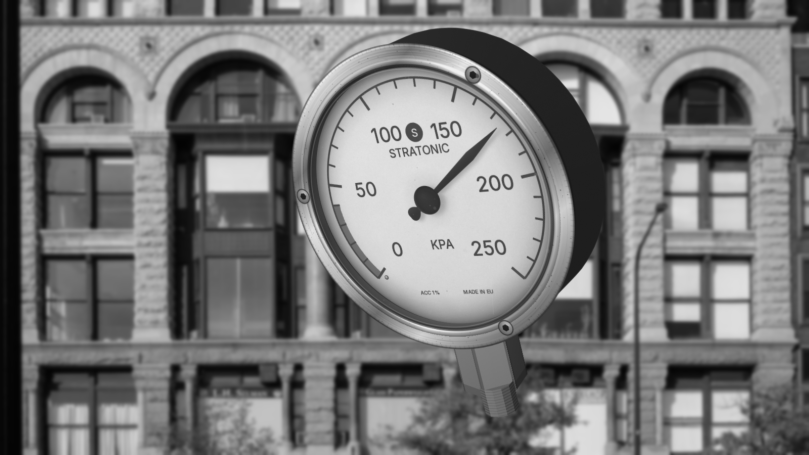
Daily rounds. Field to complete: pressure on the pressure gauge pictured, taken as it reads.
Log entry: 175 kPa
